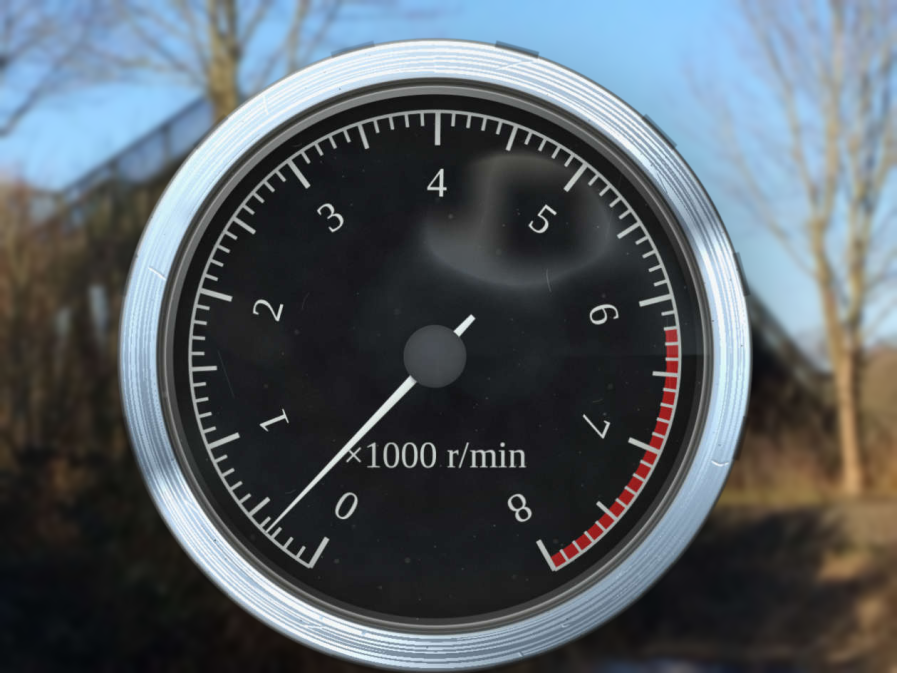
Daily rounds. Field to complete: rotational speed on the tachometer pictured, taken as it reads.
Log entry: 350 rpm
